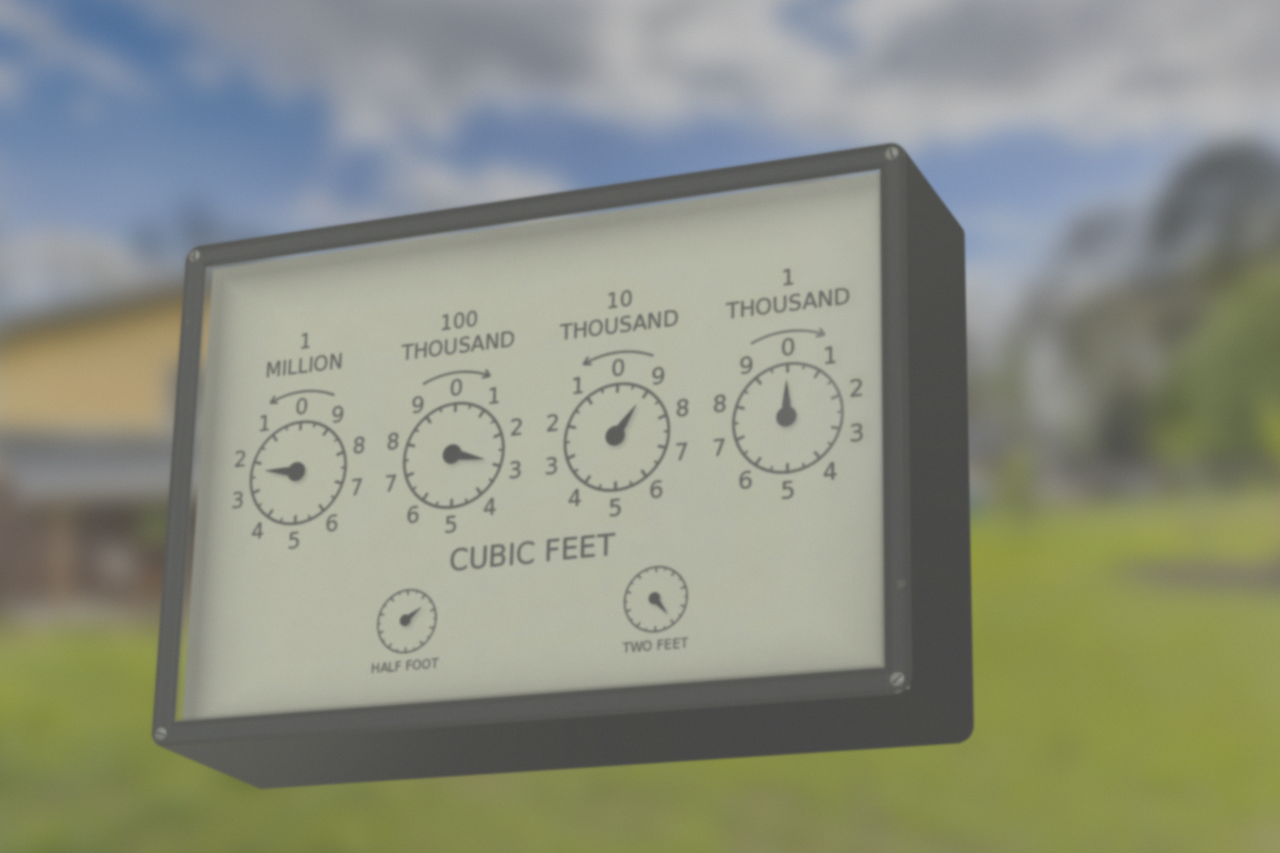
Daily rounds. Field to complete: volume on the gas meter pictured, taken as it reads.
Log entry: 229000 ft³
